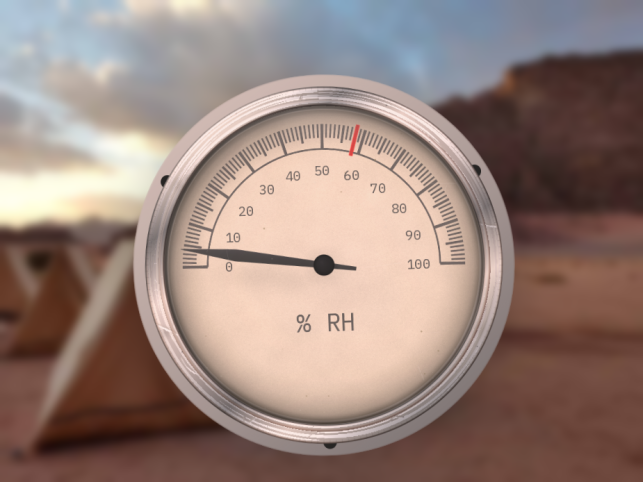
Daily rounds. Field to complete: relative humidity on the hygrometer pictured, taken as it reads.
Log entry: 4 %
